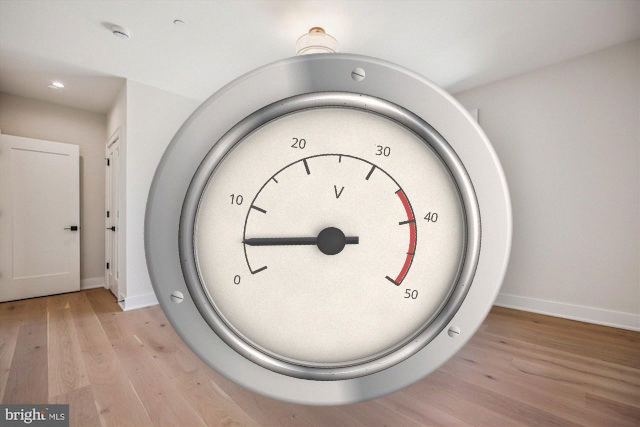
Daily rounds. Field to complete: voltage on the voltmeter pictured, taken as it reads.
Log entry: 5 V
